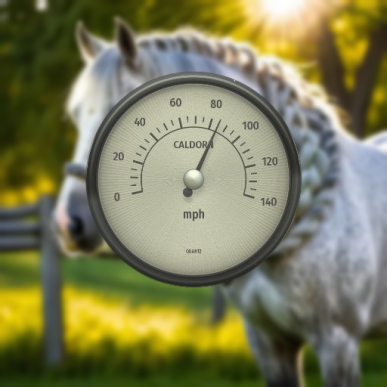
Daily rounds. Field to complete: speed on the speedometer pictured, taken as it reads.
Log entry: 85 mph
